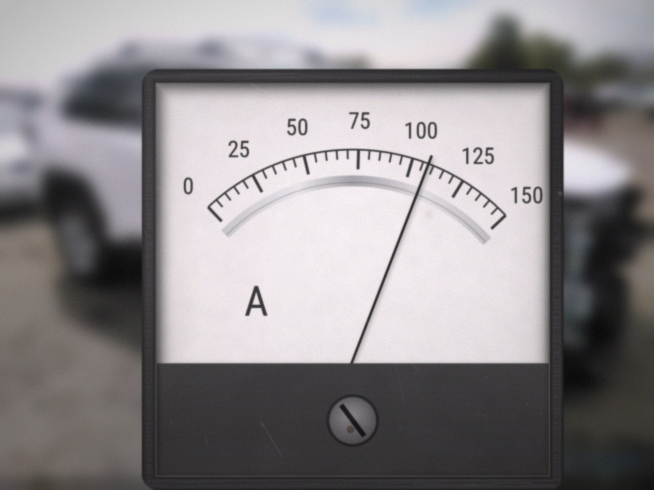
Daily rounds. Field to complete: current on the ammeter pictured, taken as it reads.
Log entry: 107.5 A
